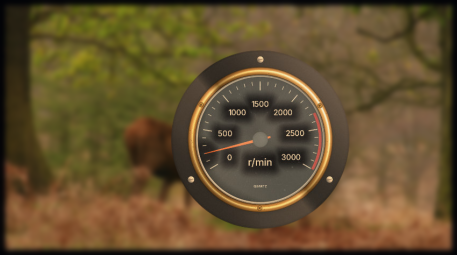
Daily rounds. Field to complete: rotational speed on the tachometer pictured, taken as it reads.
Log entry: 200 rpm
